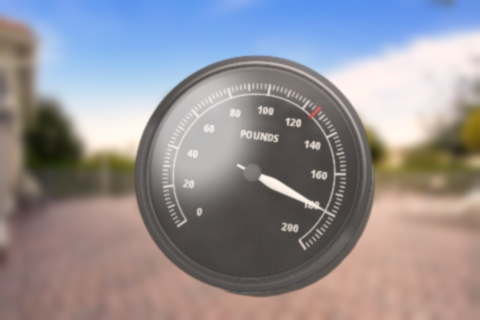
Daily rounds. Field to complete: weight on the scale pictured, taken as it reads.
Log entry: 180 lb
